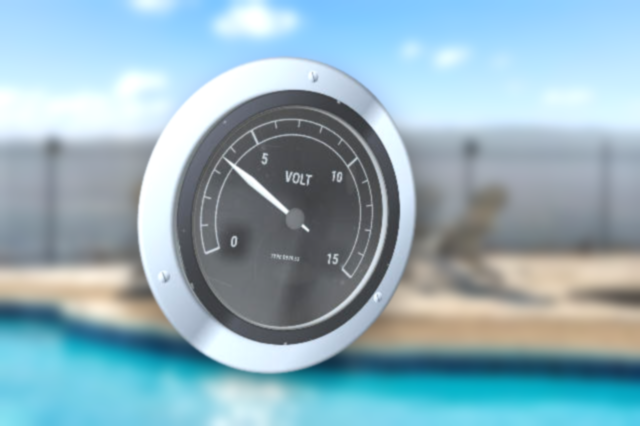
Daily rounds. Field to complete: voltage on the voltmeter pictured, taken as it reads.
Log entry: 3.5 V
